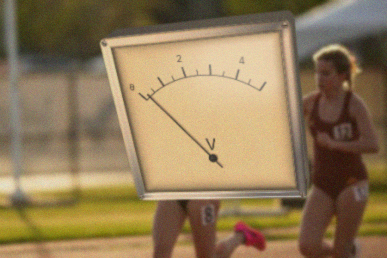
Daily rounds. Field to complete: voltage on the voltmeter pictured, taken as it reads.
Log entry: 0.25 V
